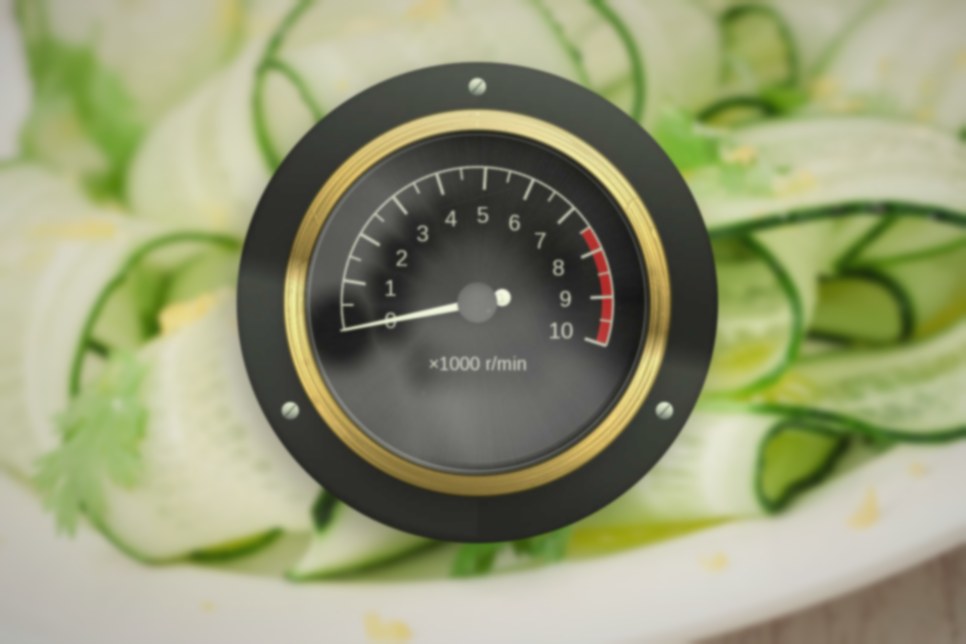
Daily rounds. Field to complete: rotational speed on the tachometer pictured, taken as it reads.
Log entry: 0 rpm
